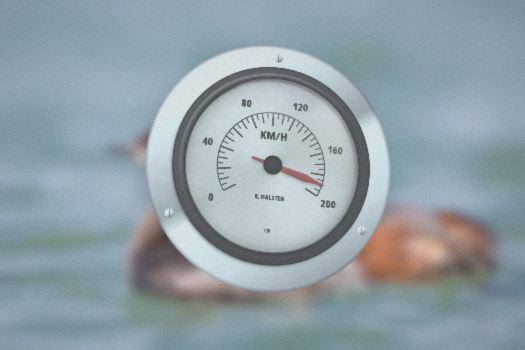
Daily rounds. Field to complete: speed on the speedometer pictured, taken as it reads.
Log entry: 190 km/h
